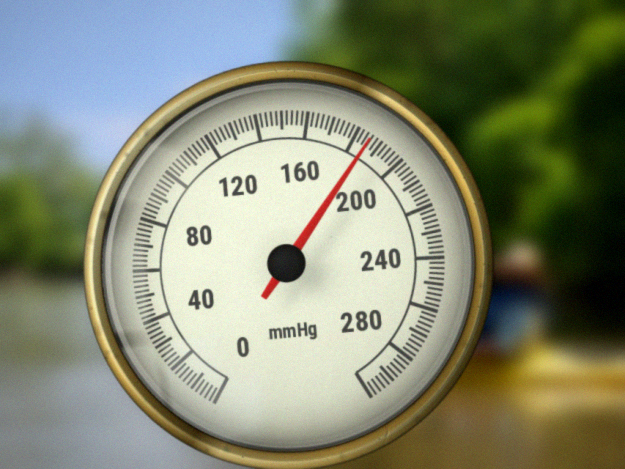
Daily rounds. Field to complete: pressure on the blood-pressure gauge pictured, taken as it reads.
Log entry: 186 mmHg
